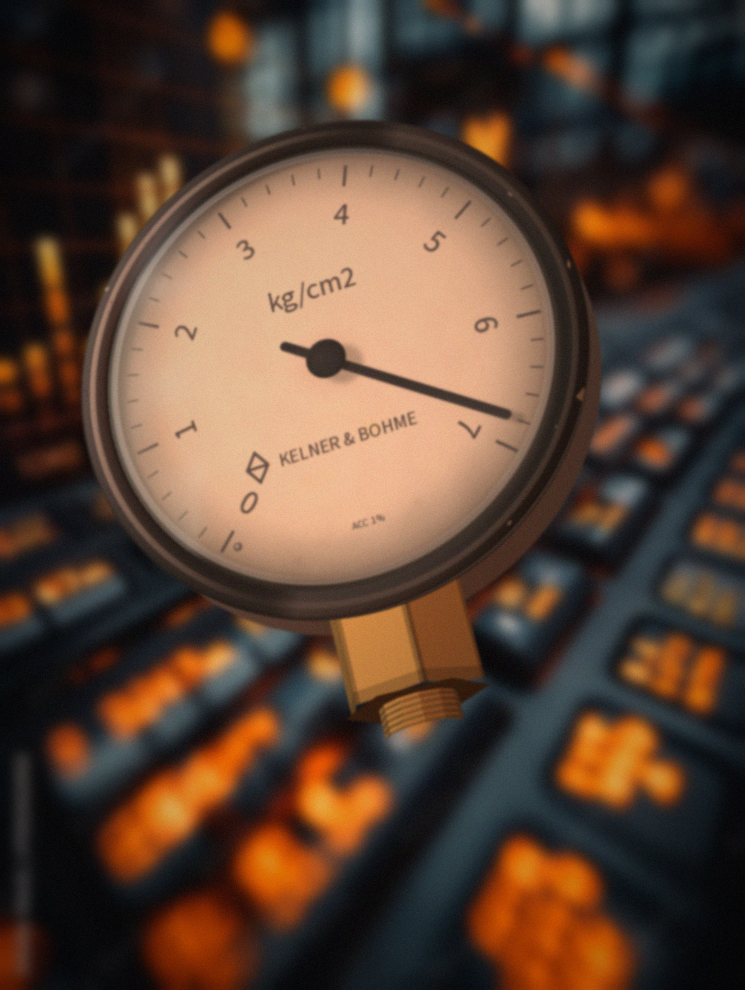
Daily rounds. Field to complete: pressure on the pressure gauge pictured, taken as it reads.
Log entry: 6.8 kg/cm²
